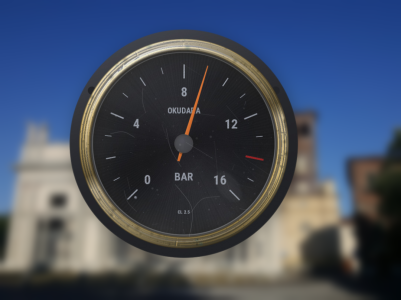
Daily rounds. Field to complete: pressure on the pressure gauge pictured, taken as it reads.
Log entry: 9 bar
